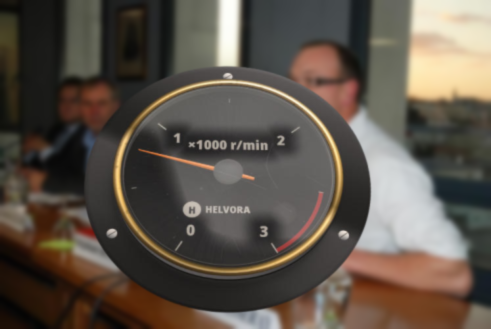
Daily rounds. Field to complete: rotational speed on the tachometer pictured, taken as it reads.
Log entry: 750 rpm
